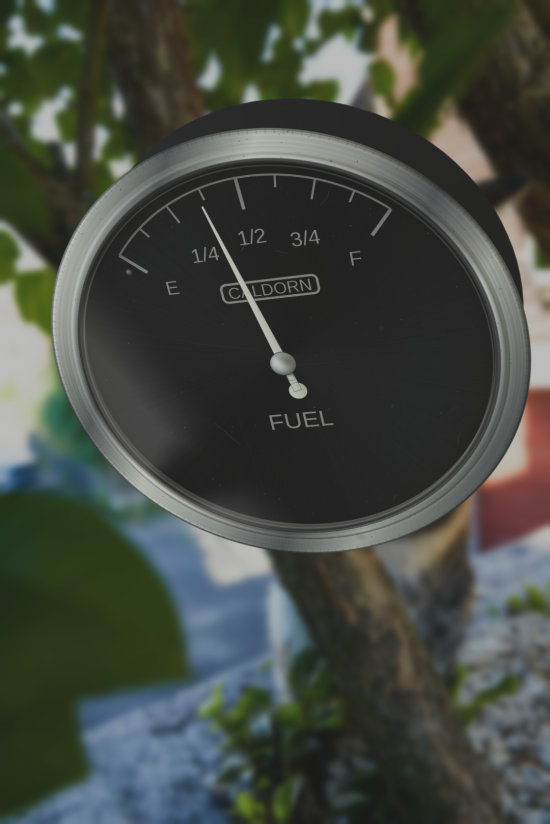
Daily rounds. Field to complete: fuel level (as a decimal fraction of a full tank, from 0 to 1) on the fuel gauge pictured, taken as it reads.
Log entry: 0.375
